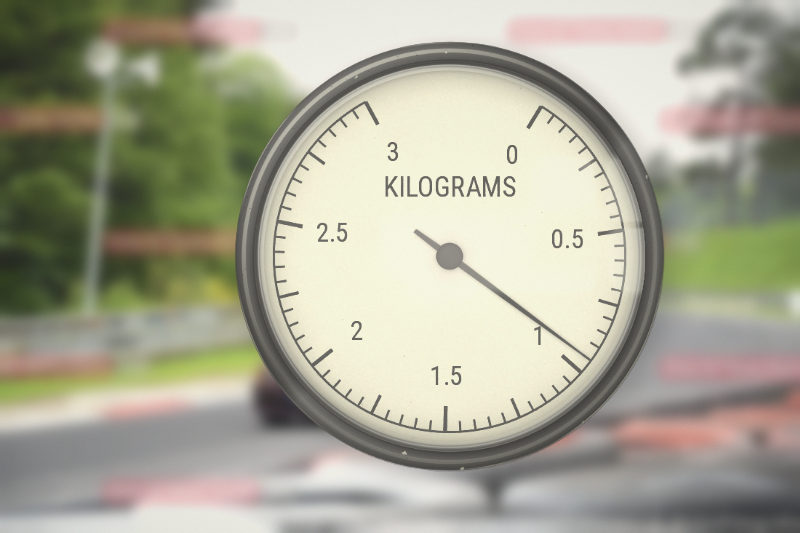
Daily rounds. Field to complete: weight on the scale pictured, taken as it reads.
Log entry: 0.95 kg
